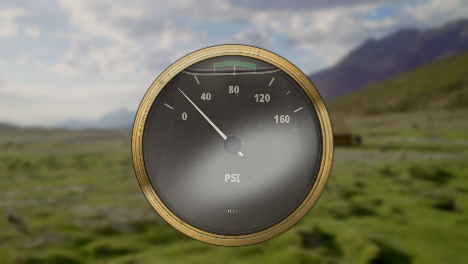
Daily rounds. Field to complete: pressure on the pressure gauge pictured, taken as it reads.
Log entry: 20 psi
